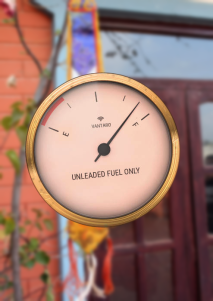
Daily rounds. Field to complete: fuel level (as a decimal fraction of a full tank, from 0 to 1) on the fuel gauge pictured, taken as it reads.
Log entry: 0.875
